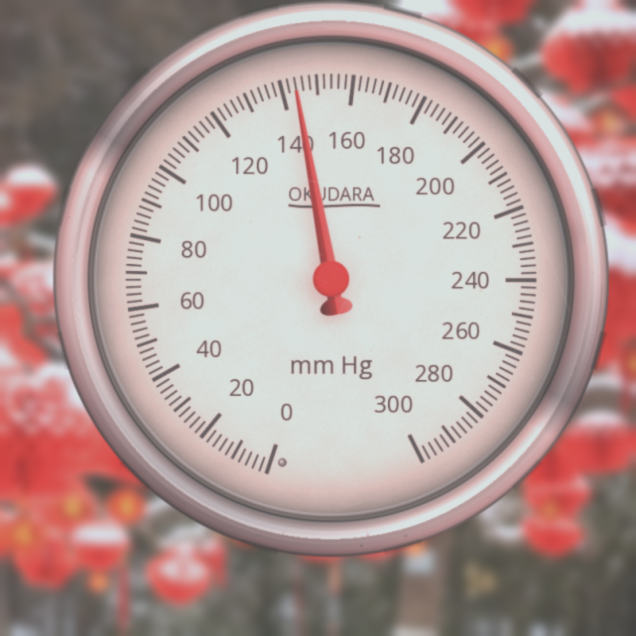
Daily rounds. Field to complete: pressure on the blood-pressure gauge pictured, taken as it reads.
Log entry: 144 mmHg
